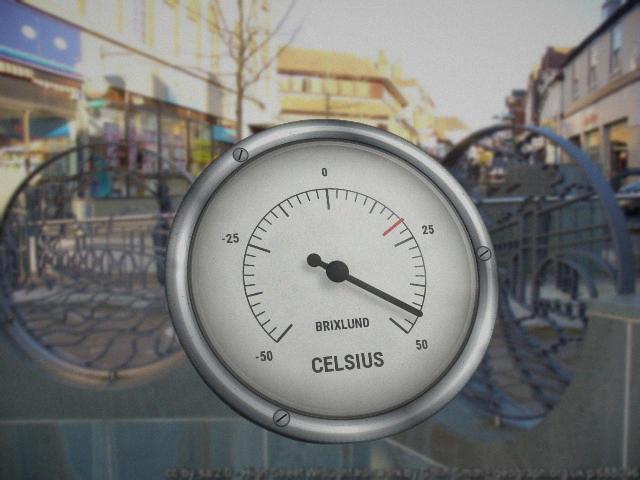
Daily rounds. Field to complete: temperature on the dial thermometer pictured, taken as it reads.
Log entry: 45 °C
